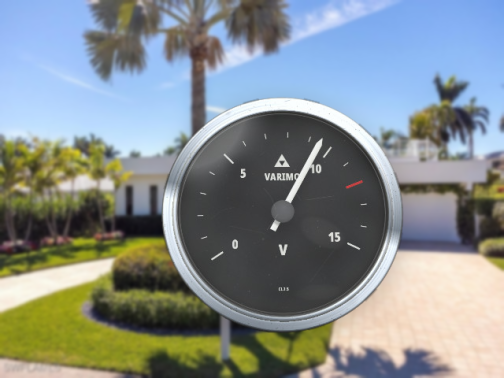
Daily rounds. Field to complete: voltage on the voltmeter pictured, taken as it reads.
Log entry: 9.5 V
